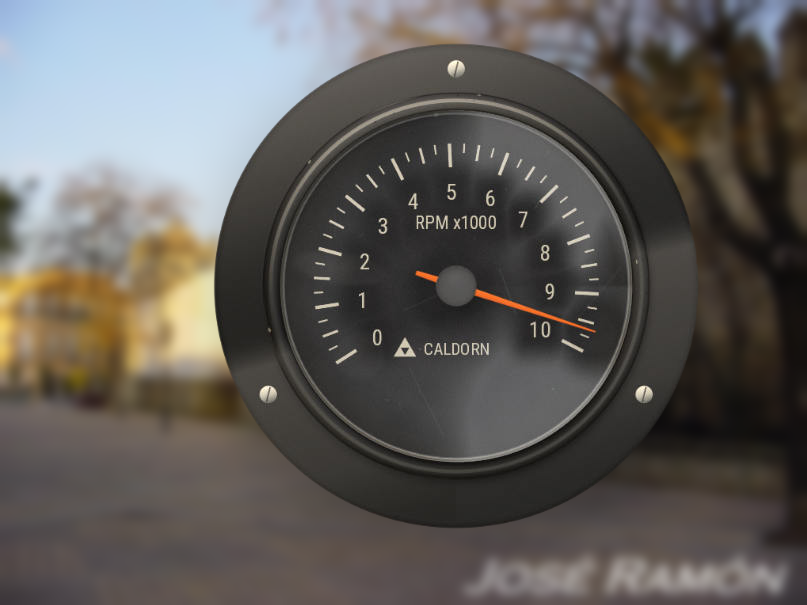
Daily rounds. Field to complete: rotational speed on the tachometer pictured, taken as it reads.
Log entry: 9625 rpm
